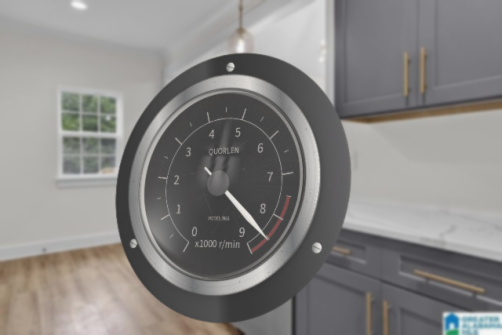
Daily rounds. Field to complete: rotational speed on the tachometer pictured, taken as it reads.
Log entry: 8500 rpm
